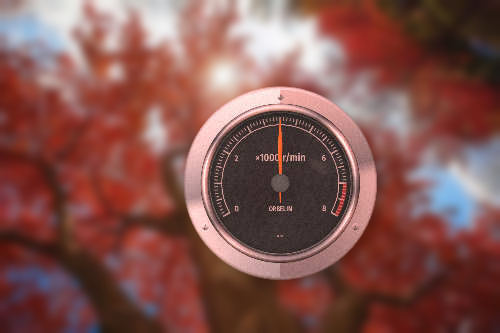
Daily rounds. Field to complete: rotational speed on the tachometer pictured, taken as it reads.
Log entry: 4000 rpm
